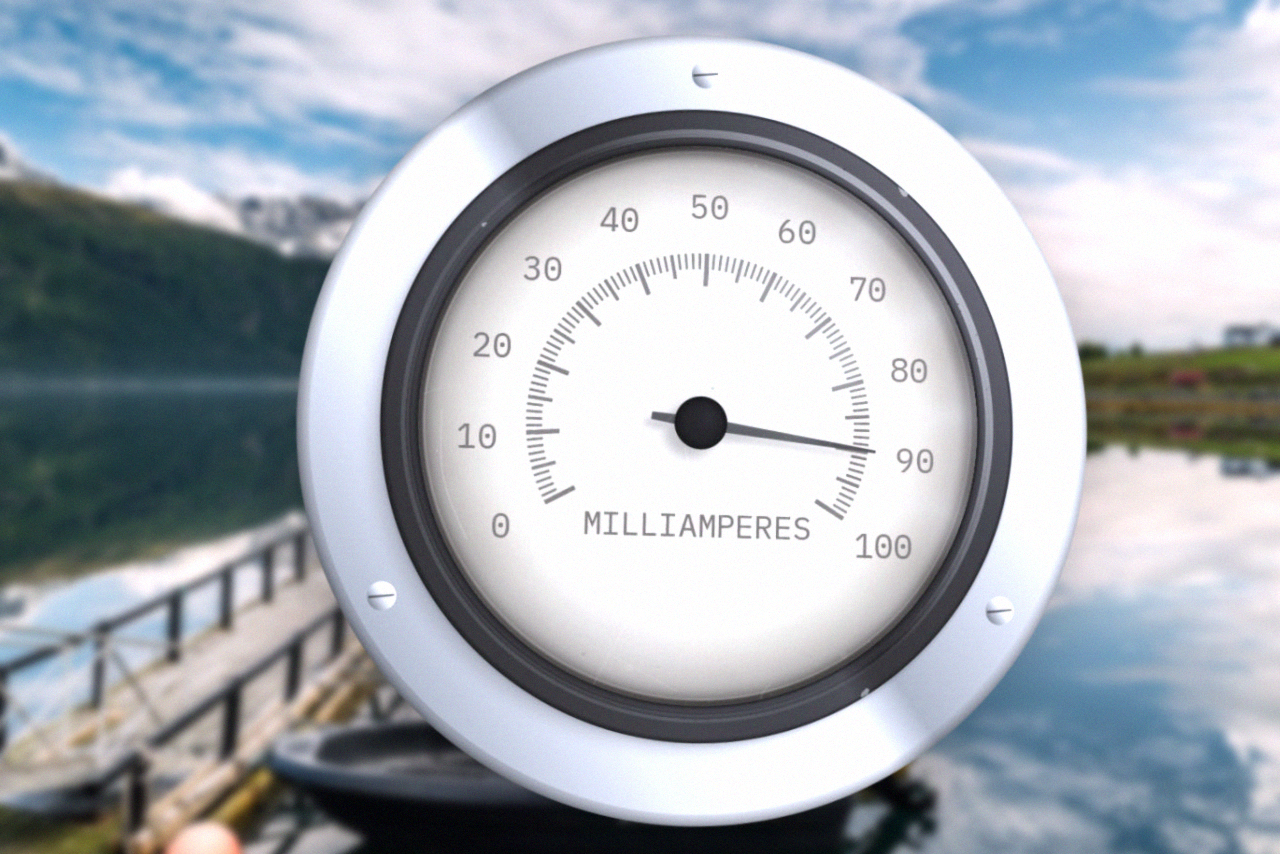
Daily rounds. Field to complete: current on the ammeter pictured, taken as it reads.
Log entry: 90 mA
